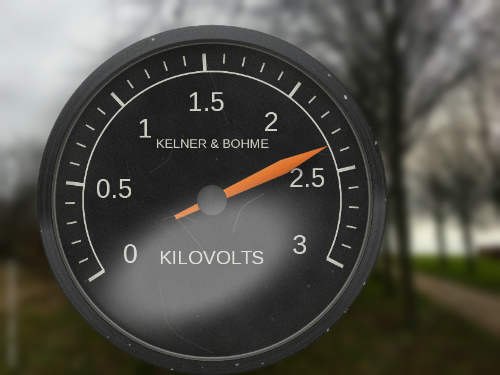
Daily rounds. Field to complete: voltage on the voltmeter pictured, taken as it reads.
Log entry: 2.35 kV
